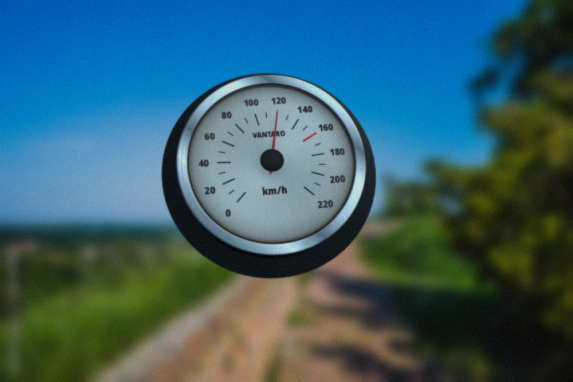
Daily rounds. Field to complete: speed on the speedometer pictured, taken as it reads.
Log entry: 120 km/h
